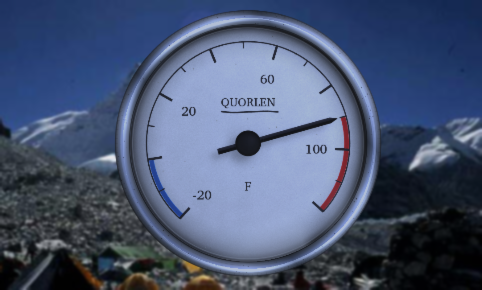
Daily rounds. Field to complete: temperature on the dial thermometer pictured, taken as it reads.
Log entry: 90 °F
